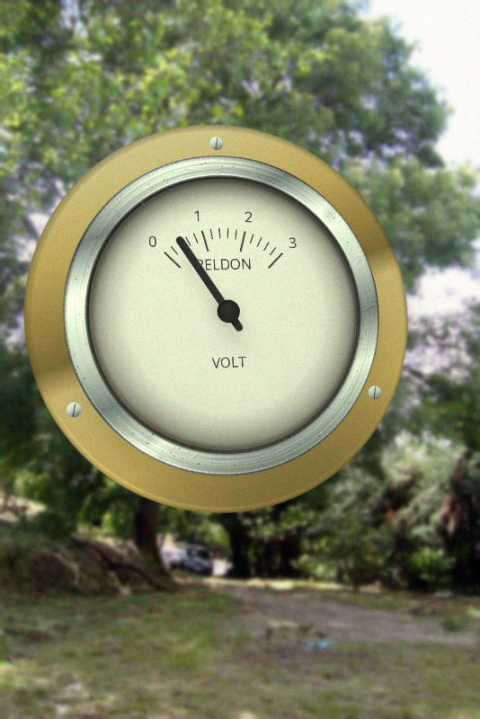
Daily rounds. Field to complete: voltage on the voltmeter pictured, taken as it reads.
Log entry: 0.4 V
